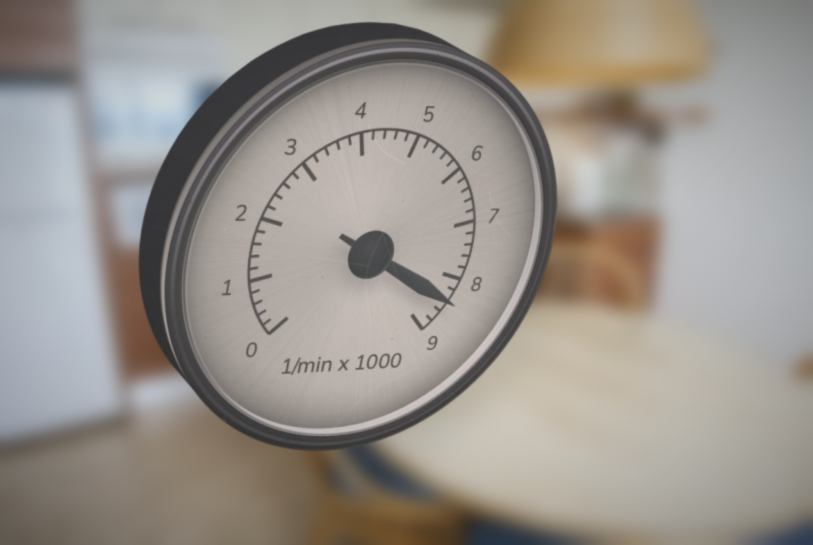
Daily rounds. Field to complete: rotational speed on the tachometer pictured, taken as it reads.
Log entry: 8400 rpm
